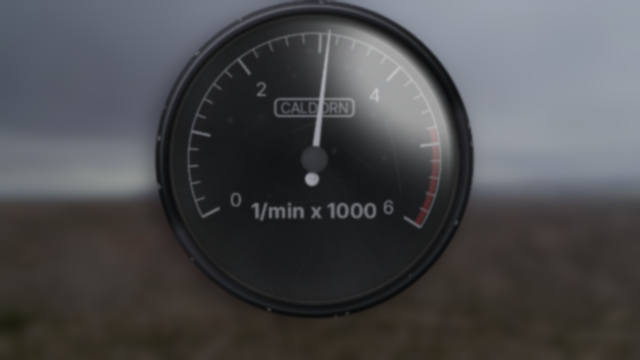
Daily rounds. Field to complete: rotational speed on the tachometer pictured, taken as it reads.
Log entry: 3100 rpm
